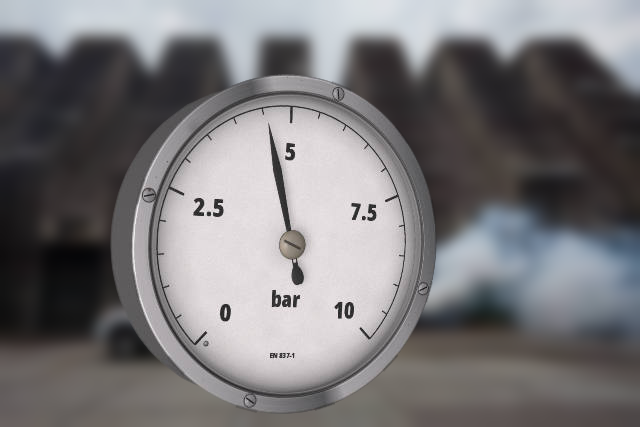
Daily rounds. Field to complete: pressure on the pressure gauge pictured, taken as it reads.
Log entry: 4.5 bar
